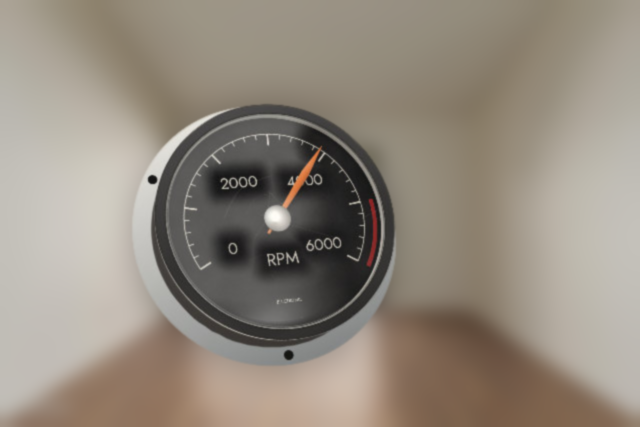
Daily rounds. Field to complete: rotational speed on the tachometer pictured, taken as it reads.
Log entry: 3900 rpm
